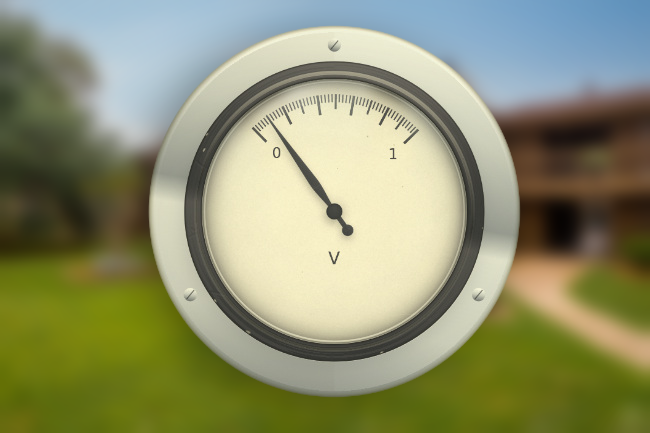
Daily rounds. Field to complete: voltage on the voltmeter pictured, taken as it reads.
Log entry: 0.1 V
